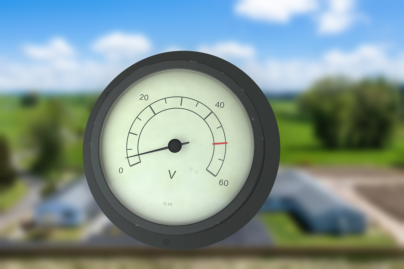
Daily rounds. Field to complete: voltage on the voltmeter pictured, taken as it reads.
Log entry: 2.5 V
